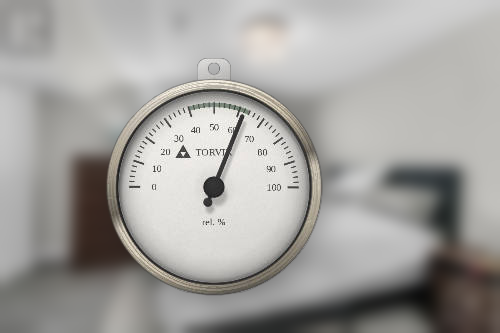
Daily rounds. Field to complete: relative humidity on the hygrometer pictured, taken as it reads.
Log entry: 62 %
